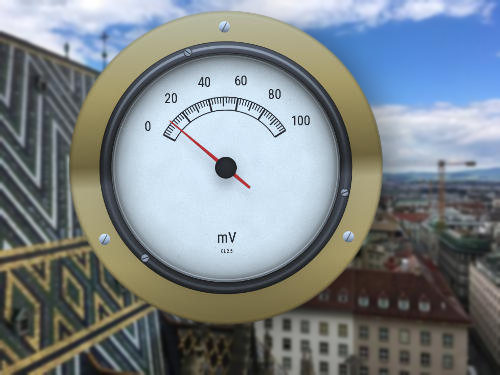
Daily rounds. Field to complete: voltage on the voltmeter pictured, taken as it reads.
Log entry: 10 mV
